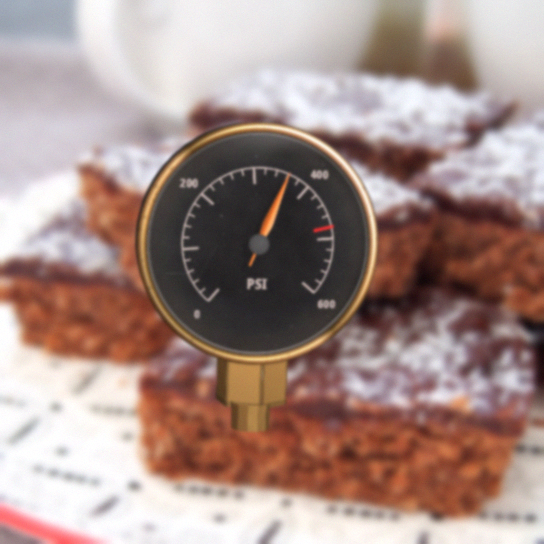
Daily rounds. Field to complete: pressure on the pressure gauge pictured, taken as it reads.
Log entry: 360 psi
